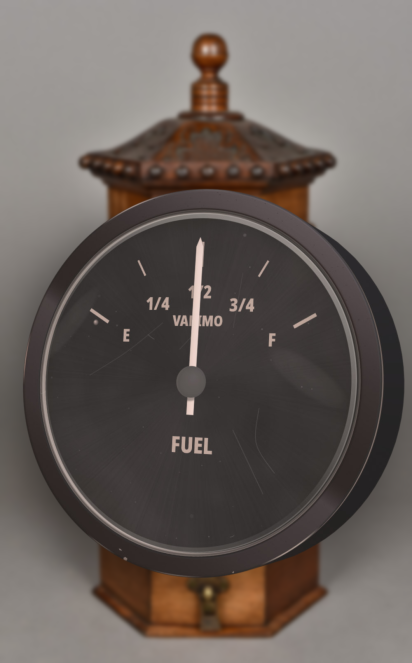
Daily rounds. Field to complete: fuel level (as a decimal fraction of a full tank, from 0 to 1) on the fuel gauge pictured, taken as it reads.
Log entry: 0.5
